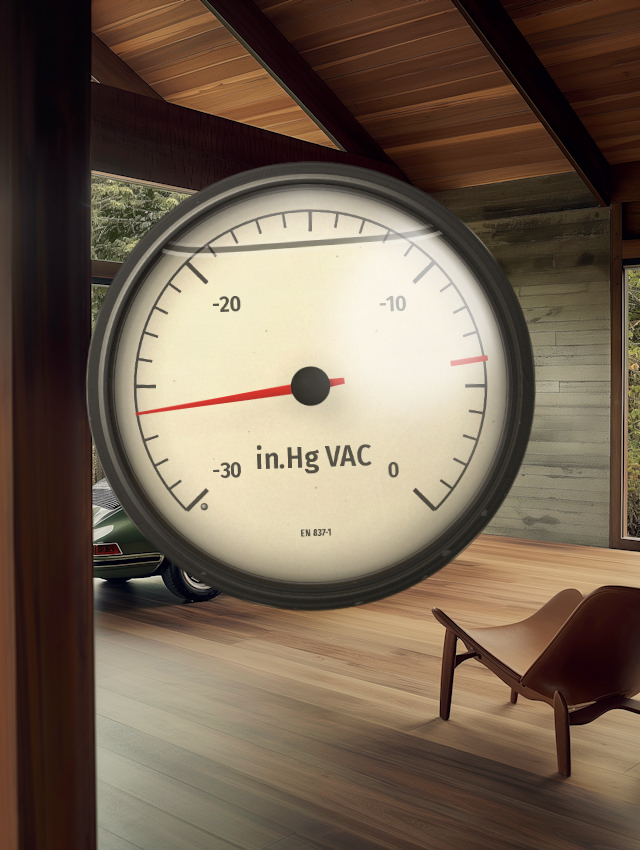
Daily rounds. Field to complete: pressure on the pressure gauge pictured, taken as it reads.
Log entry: -26 inHg
